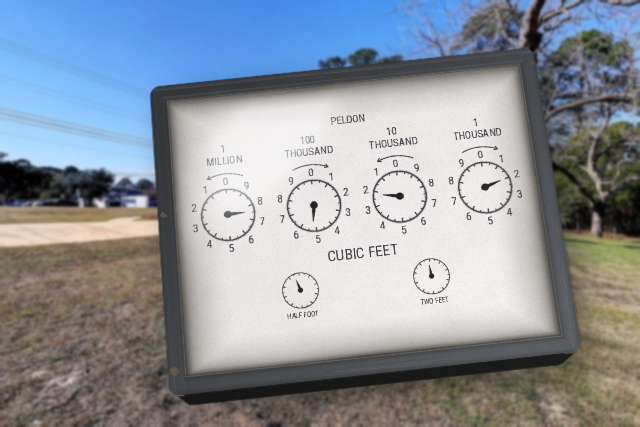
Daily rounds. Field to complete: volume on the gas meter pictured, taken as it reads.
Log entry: 752200 ft³
